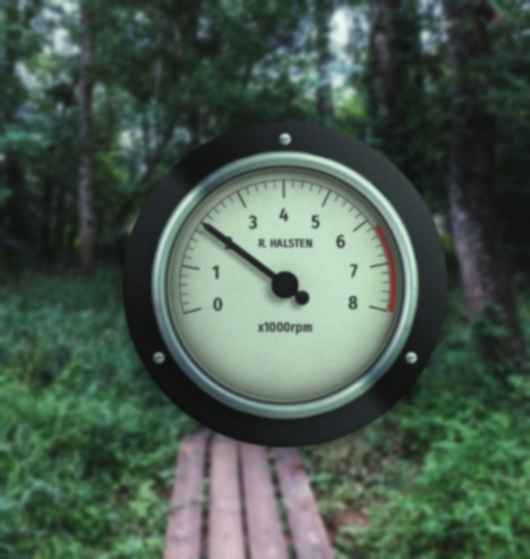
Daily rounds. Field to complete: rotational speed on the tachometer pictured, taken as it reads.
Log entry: 2000 rpm
